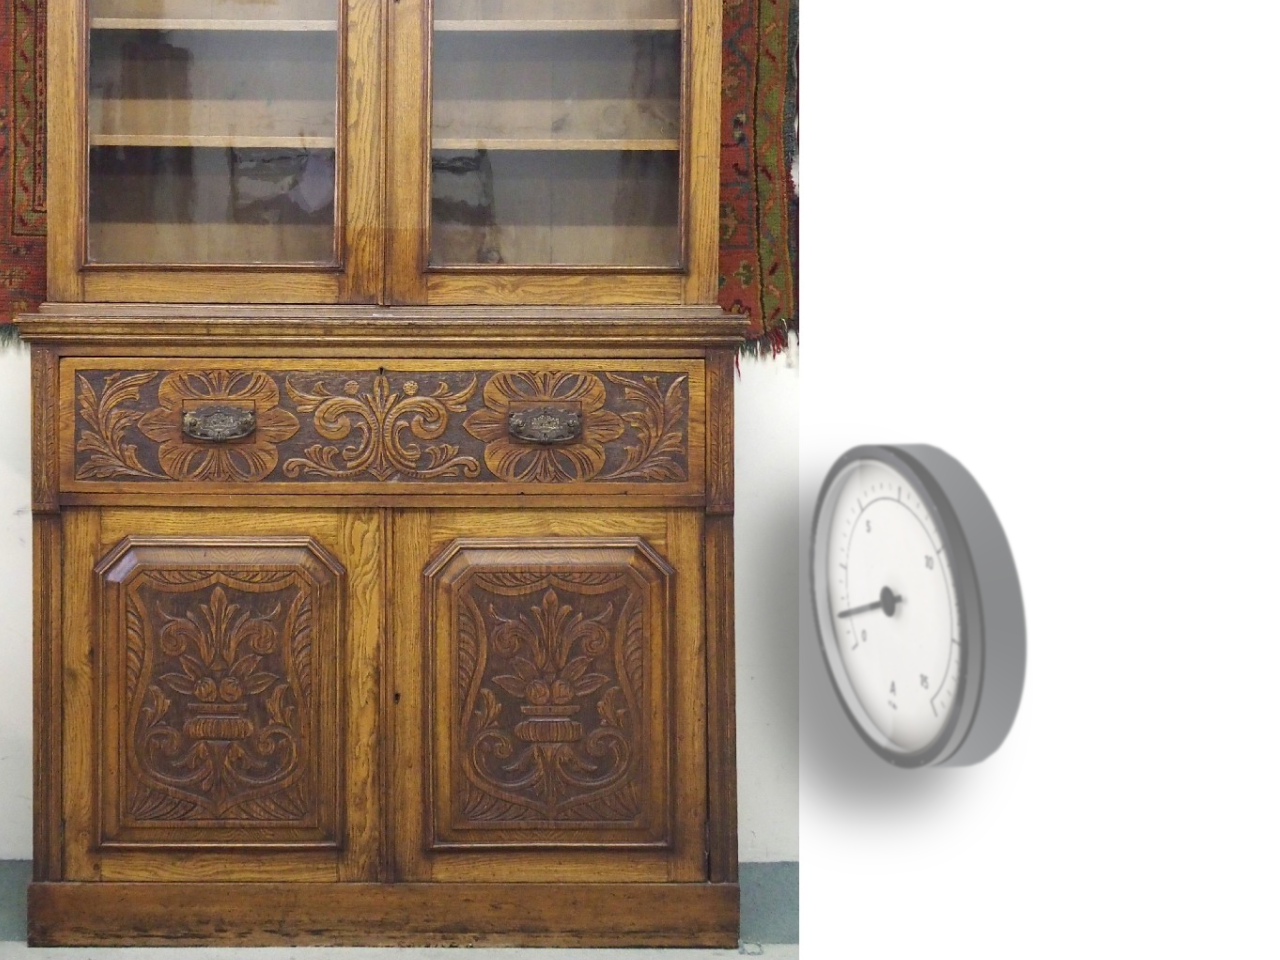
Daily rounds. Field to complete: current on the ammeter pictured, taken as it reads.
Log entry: 1 A
